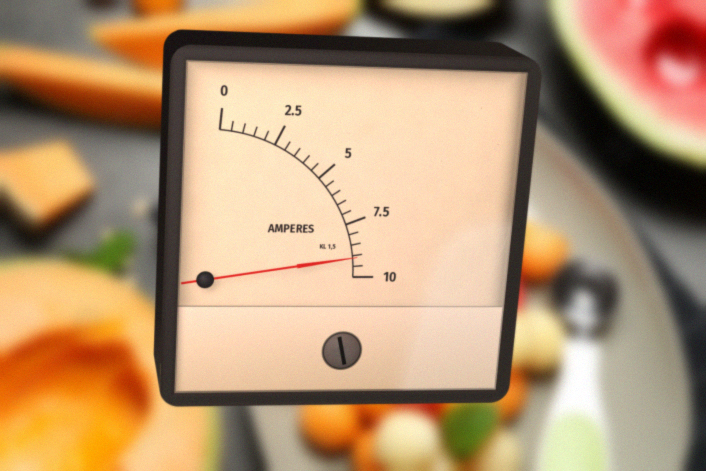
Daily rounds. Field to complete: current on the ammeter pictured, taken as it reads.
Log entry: 9 A
